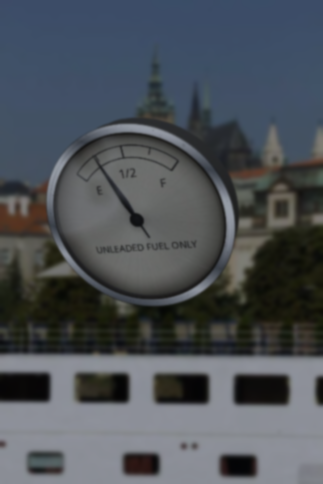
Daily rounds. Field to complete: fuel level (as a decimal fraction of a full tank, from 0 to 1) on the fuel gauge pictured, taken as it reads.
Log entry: 0.25
